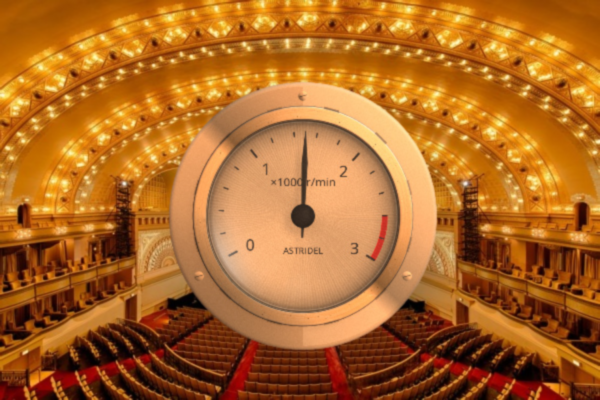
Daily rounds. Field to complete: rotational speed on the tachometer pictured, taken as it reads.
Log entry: 1500 rpm
